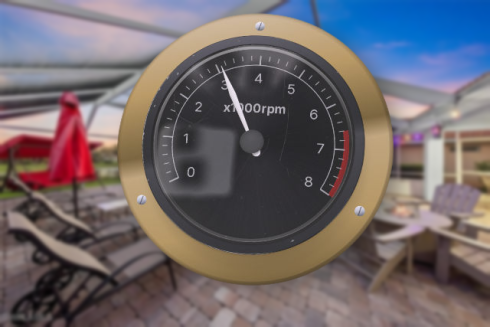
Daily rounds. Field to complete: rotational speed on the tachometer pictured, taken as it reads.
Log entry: 3100 rpm
